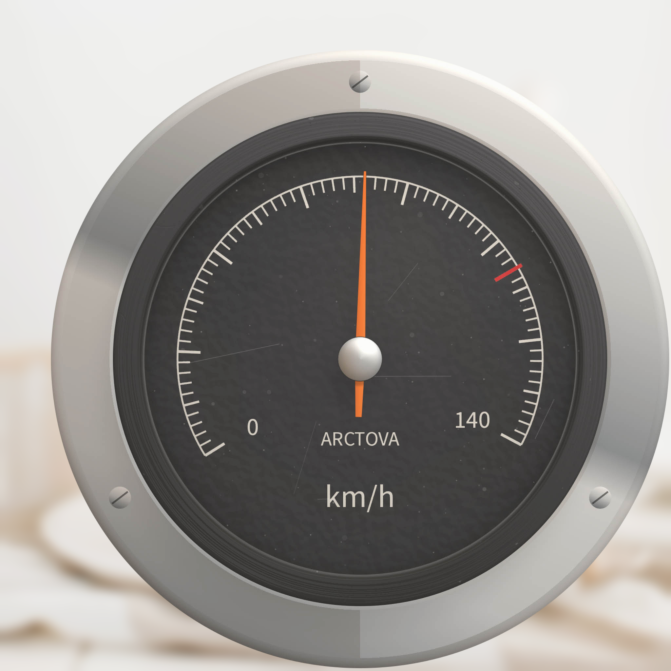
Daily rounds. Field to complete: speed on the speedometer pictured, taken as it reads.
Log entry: 72 km/h
